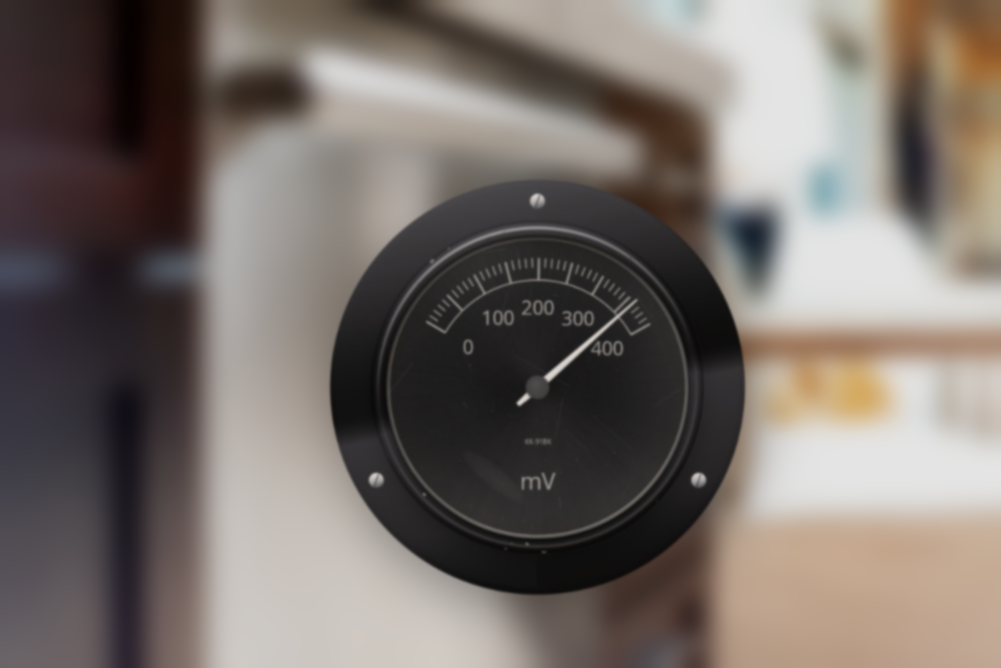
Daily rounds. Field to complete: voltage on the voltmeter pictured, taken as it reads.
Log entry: 360 mV
